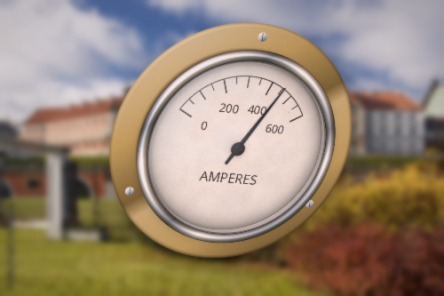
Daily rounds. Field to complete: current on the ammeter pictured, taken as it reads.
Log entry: 450 A
